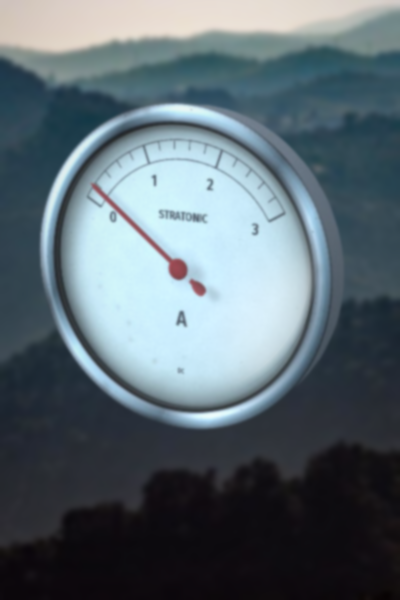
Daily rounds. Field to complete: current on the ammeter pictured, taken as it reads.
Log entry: 0.2 A
